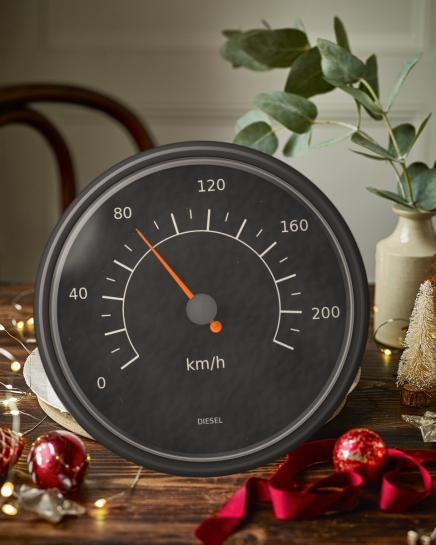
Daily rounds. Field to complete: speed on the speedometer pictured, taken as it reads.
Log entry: 80 km/h
